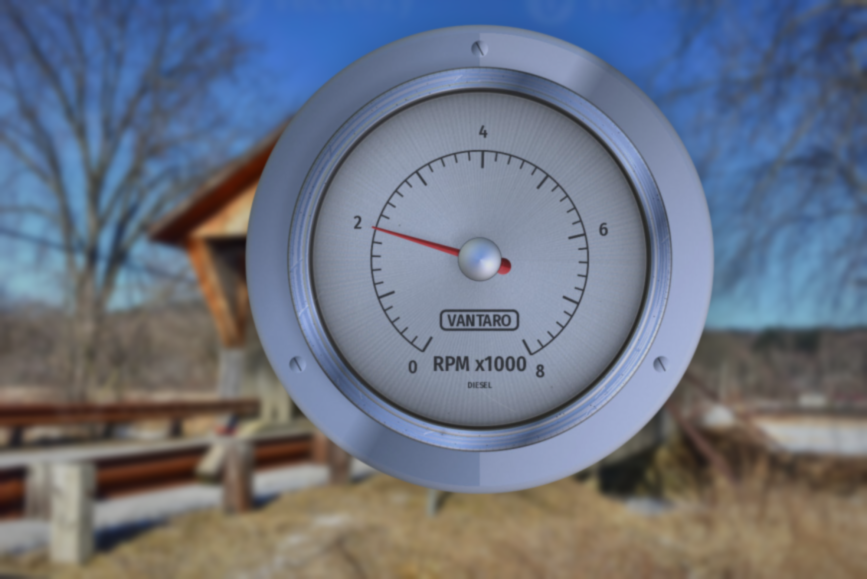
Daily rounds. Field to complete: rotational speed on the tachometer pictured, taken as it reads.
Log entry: 2000 rpm
